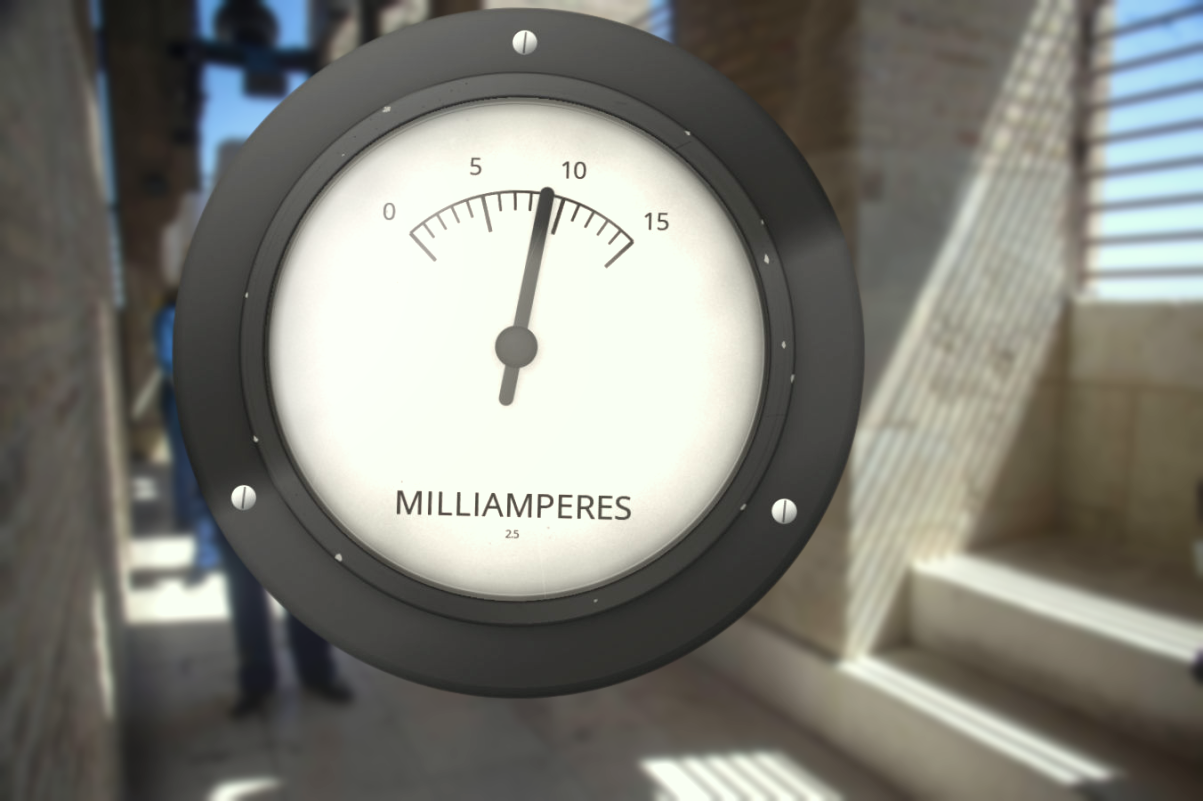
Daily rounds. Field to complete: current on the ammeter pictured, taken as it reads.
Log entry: 9 mA
